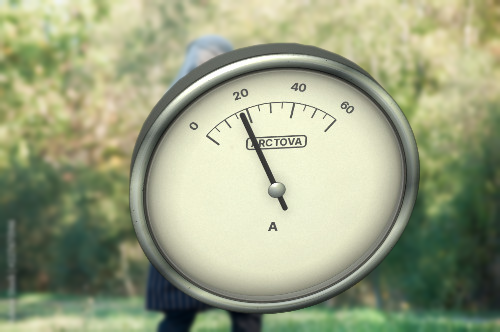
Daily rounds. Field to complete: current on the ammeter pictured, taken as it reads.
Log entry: 17.5 A
